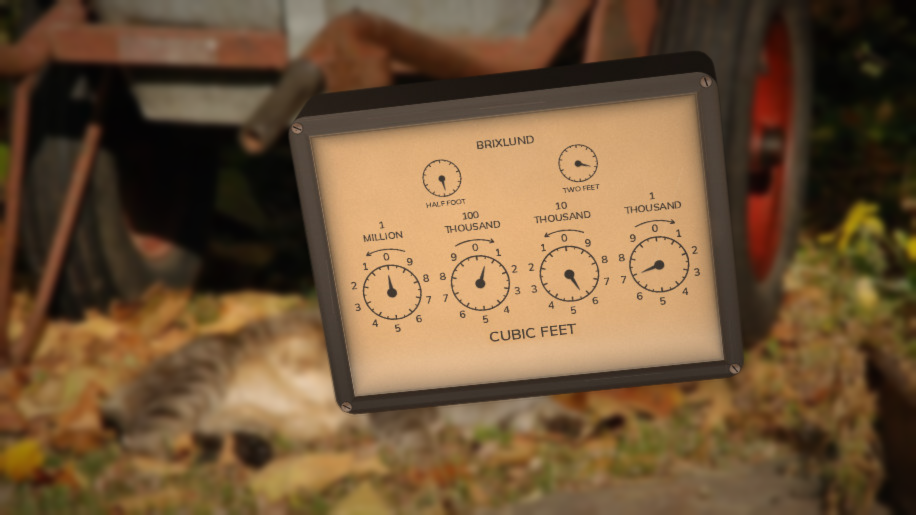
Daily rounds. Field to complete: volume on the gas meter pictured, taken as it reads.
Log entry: 5700 ft³
